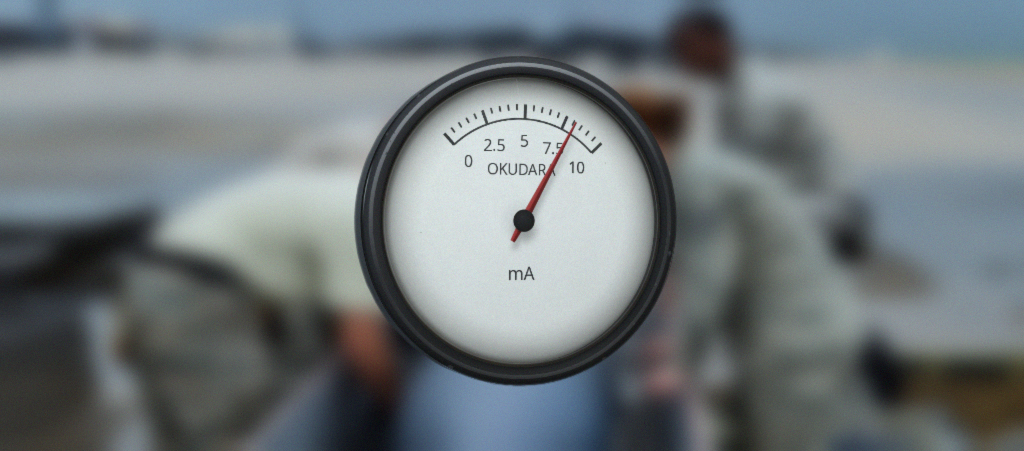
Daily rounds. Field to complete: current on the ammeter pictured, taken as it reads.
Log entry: 8 mA
